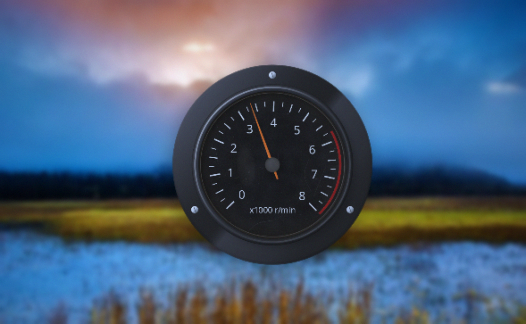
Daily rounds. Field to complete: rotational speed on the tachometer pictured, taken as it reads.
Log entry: 3375 rpm
